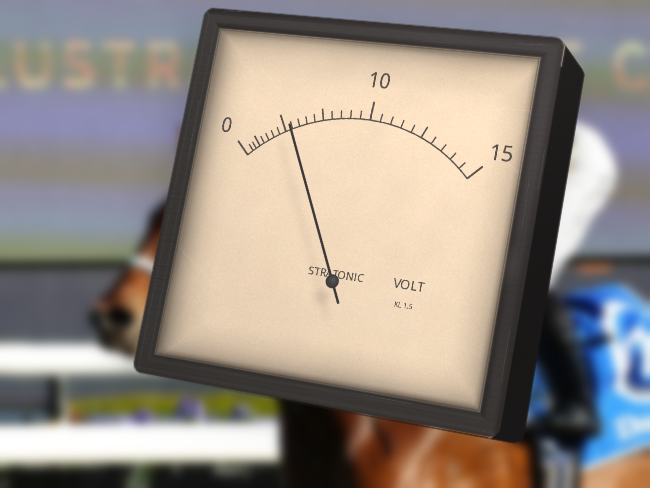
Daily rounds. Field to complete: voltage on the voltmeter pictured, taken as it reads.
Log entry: 5.5 V
